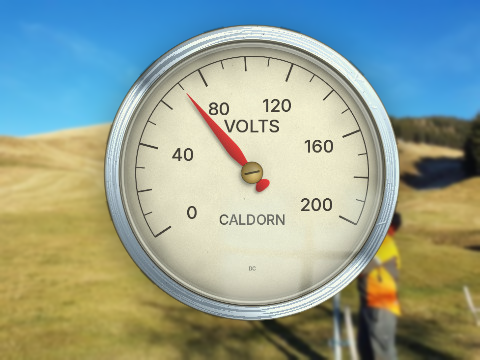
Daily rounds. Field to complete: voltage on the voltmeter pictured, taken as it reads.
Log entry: 70 V
